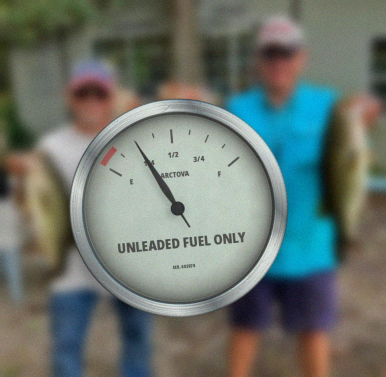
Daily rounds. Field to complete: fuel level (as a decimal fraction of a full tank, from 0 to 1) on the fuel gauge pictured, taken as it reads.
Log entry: 0.25
